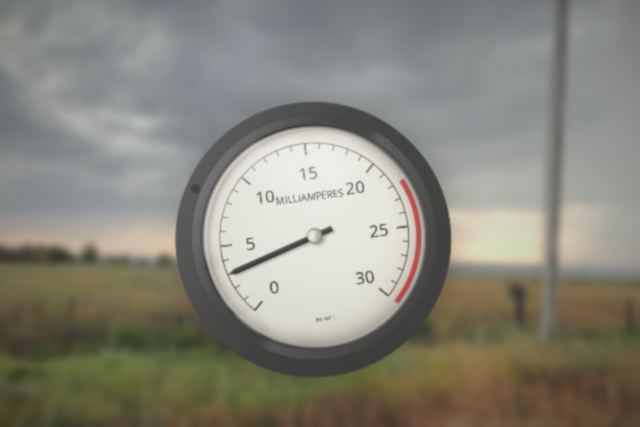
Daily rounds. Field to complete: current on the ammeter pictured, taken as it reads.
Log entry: 3 mA
